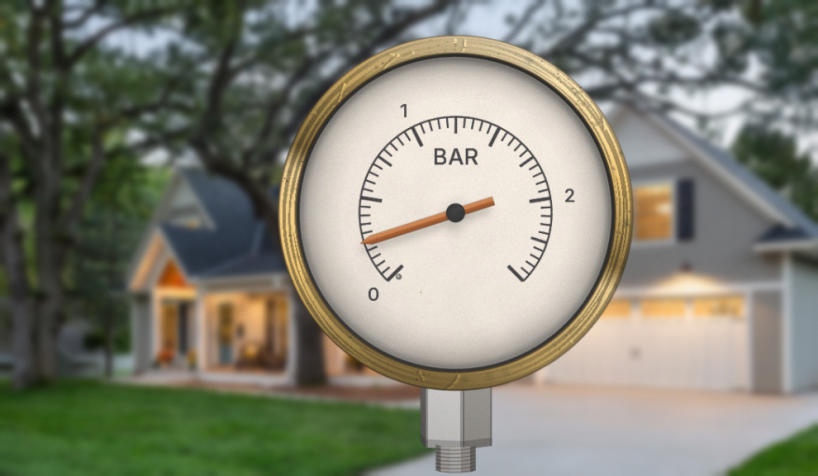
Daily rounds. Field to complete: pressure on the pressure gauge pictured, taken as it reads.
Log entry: 0.25 bar
